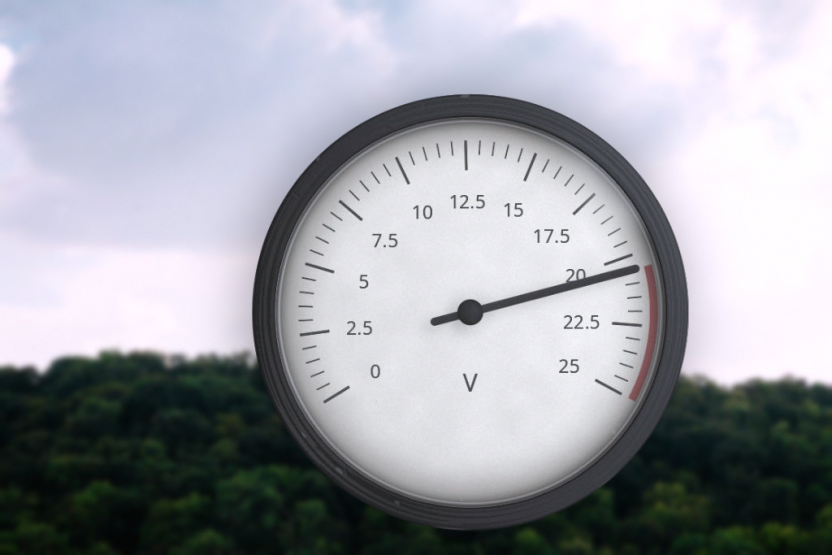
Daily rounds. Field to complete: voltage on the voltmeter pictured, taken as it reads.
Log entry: 20.5 V
